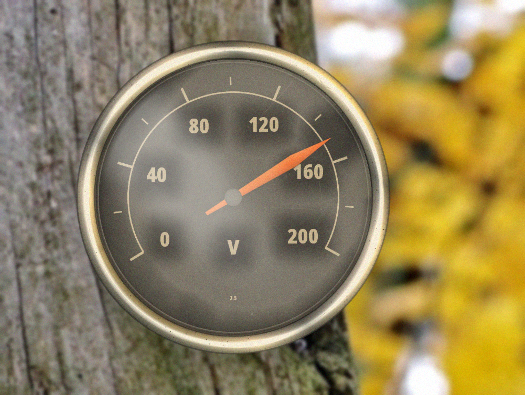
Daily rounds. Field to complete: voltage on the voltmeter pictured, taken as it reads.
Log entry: 150 V
